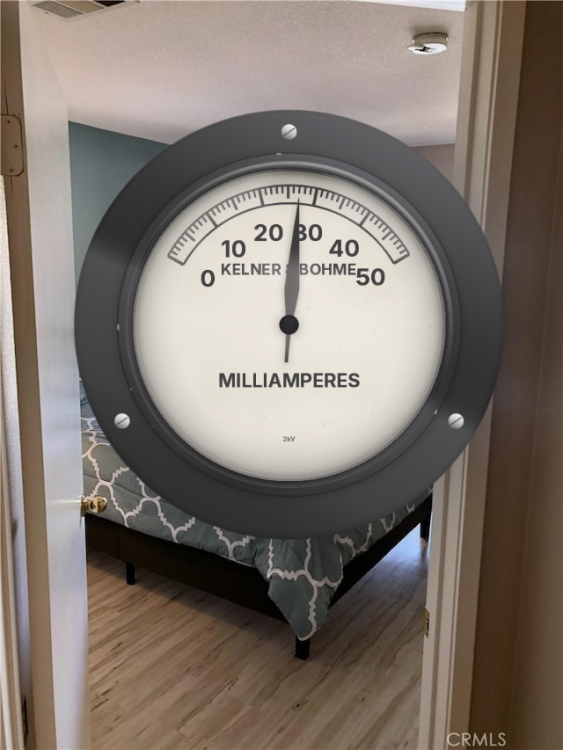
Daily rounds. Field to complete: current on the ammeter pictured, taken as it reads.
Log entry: 27 mA
